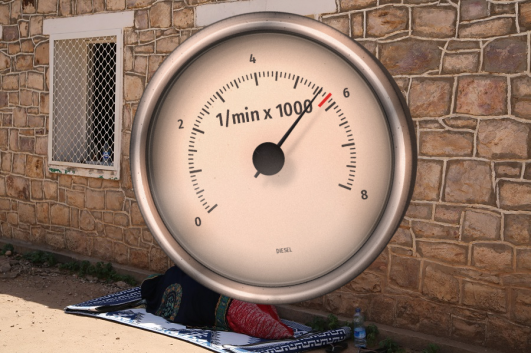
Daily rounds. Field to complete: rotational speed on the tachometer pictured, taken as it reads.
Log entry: 5600 rpm
